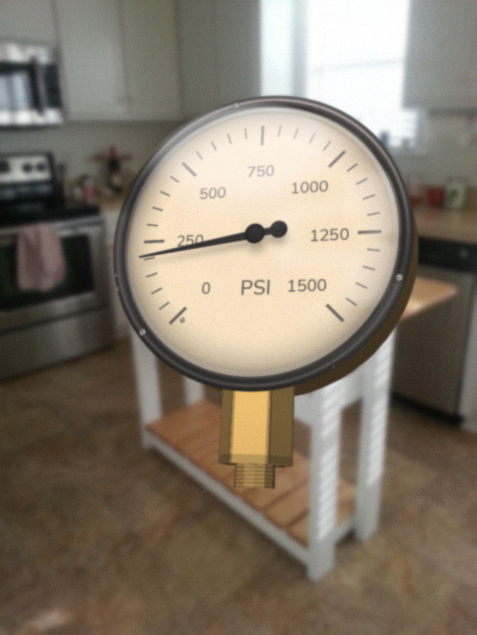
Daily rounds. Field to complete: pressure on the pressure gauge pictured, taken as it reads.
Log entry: 200 psi
